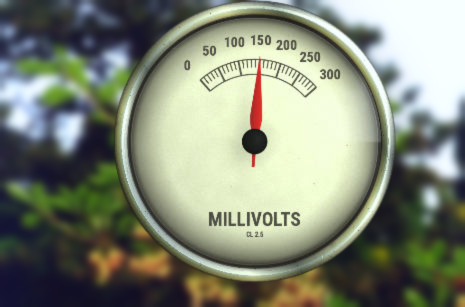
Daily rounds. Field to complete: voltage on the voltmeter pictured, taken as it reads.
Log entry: 150 mV
